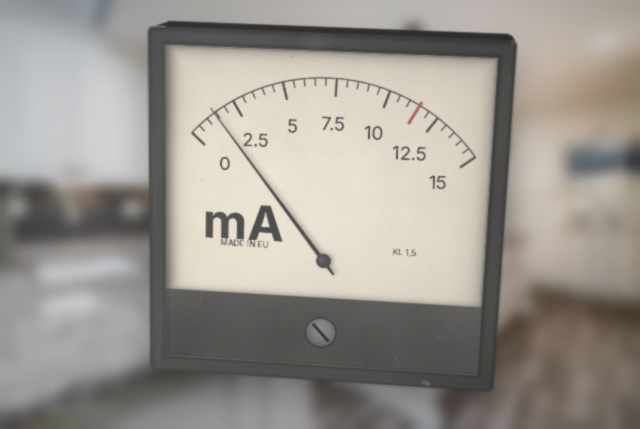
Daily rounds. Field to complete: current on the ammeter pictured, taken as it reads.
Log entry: 1.5 mA
